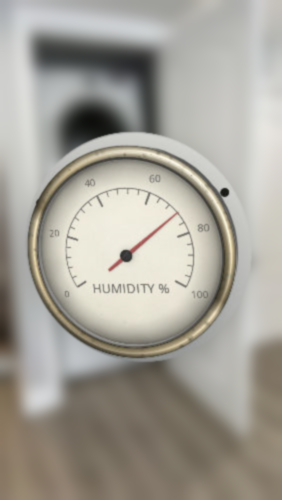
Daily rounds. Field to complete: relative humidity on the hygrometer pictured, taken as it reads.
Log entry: 72 %
